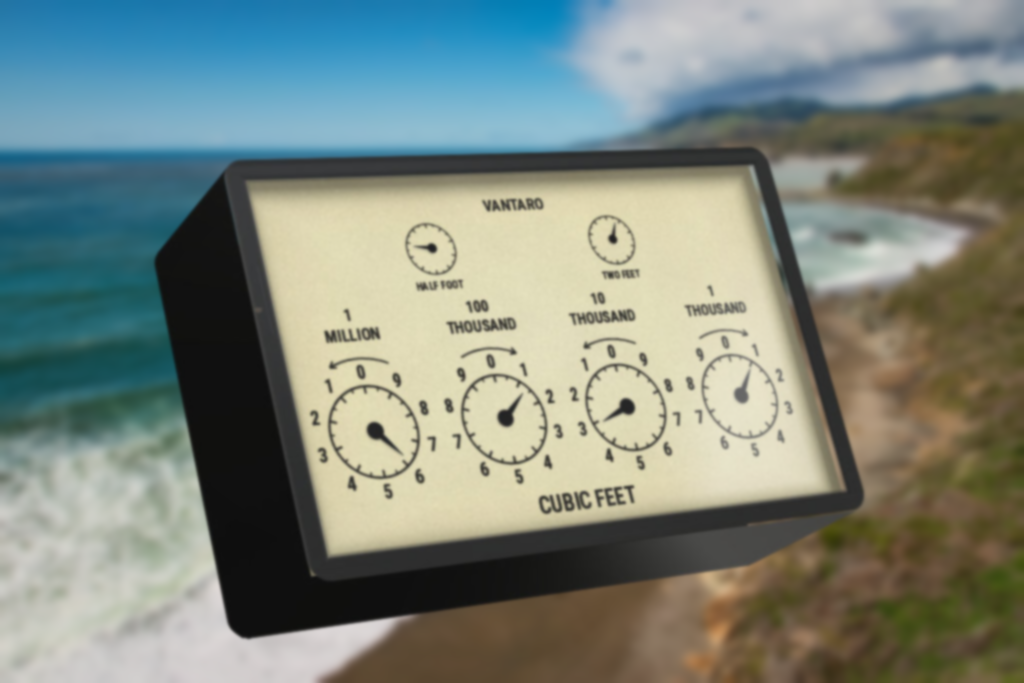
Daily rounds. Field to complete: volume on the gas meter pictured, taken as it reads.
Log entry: 613100 ft³
